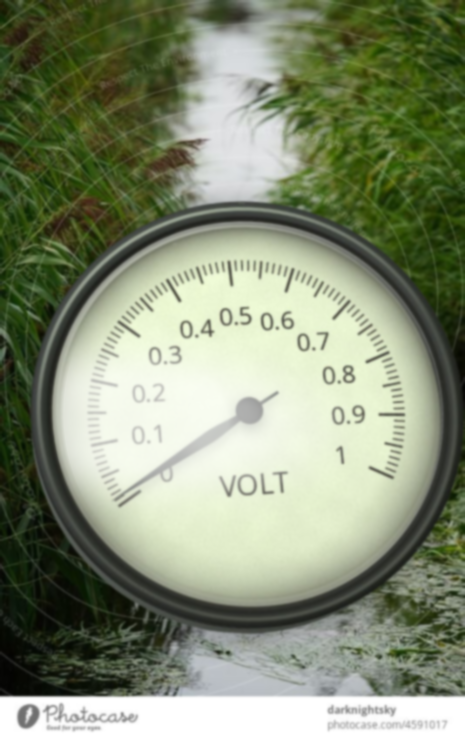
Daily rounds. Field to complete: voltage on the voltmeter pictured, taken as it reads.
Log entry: 0.01 V
